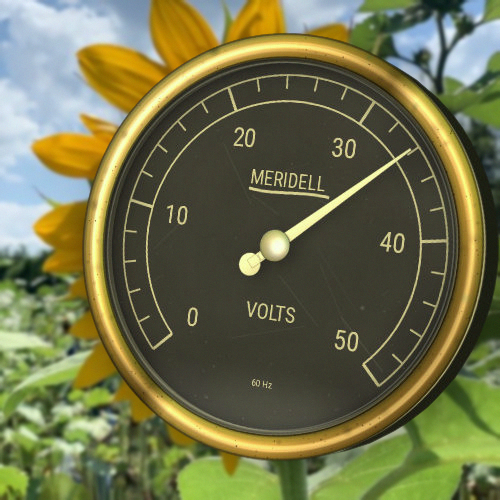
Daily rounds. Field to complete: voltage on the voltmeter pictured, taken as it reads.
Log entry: 34 V
